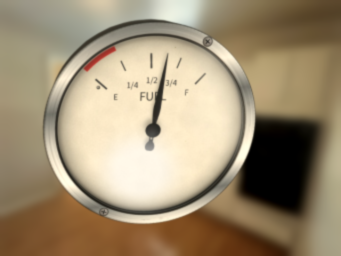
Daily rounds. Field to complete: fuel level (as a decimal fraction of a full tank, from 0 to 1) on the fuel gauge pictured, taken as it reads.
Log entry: 0.625
